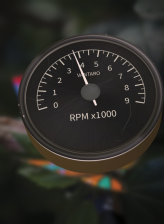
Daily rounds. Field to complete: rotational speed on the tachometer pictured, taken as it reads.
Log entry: 3750 rpm
